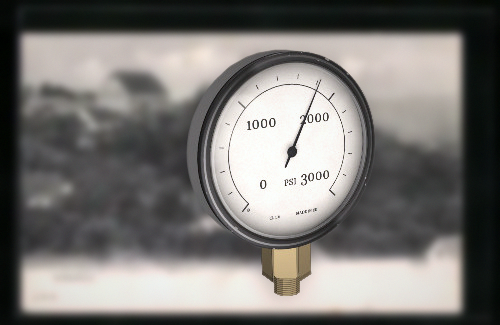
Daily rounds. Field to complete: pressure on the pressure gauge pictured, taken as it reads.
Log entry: 1800 psi
